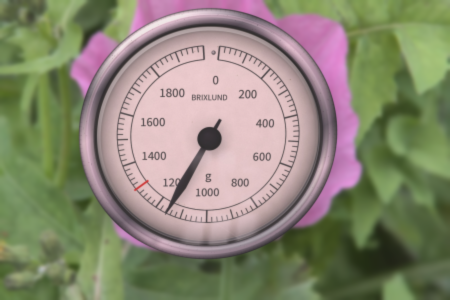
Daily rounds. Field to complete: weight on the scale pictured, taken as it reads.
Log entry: 1160 g
